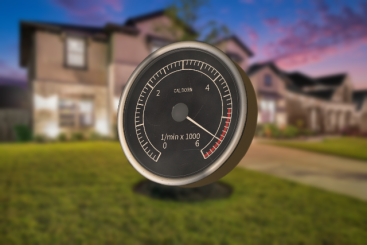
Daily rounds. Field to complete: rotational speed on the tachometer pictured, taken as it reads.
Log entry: 5500 rpm
